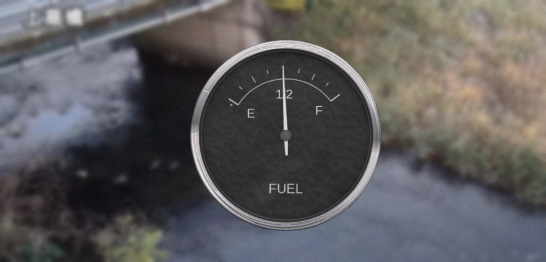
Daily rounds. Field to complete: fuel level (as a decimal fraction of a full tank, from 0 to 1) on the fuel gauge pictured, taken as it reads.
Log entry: 0.5
